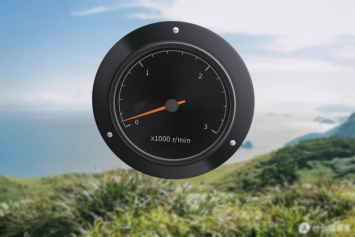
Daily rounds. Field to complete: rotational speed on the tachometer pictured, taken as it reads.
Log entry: 100 rpm
